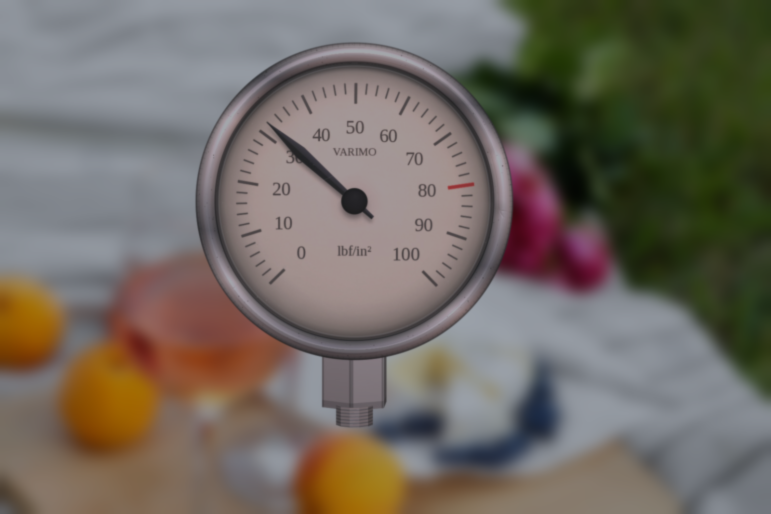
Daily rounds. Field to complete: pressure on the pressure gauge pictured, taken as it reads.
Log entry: 32 psi
